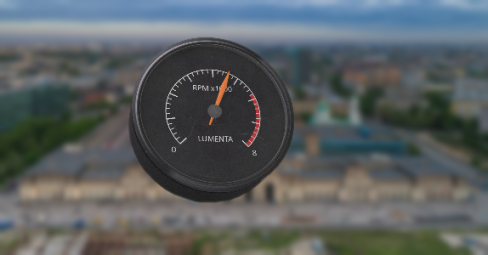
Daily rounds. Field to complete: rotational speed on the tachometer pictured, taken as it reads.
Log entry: 4600 rpm
